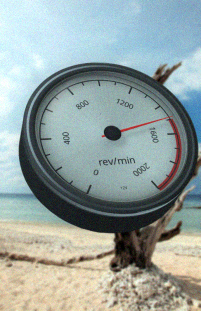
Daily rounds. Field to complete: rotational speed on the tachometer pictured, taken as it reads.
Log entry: 1500 rpm
